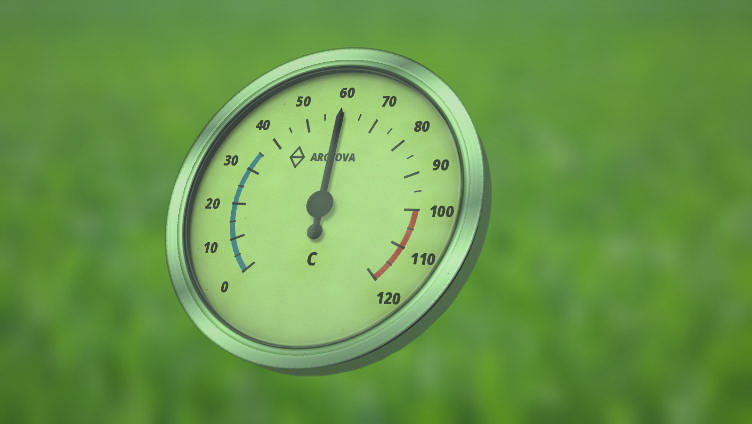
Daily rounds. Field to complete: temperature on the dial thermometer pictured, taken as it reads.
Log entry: 60 °C
